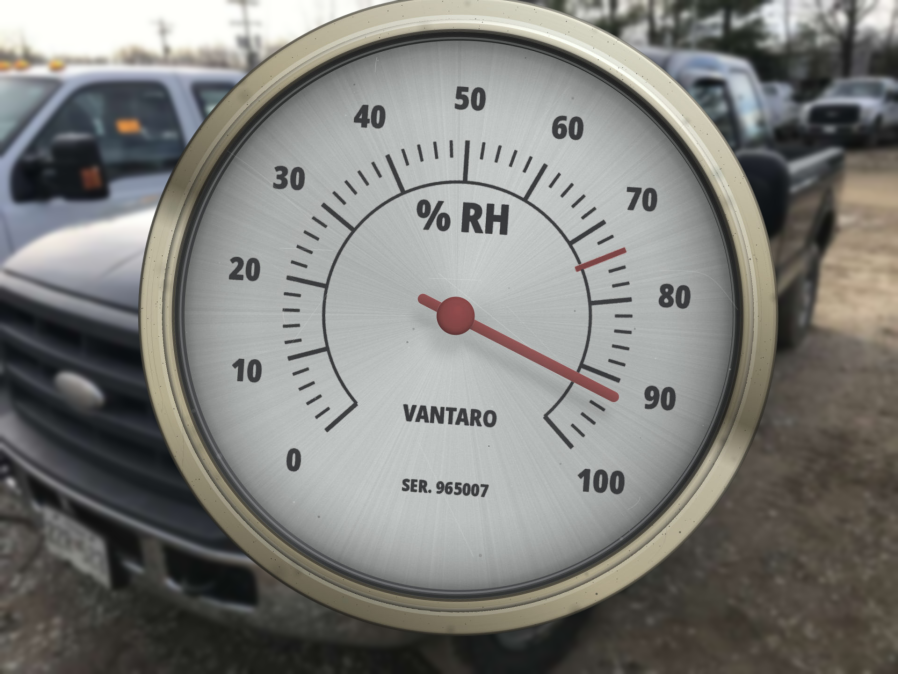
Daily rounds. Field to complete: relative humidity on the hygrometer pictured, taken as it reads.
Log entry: 92 %
